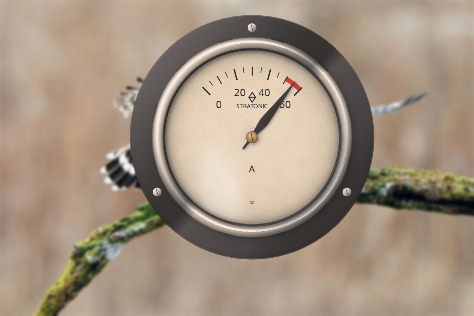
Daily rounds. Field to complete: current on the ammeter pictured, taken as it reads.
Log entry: 55 A
